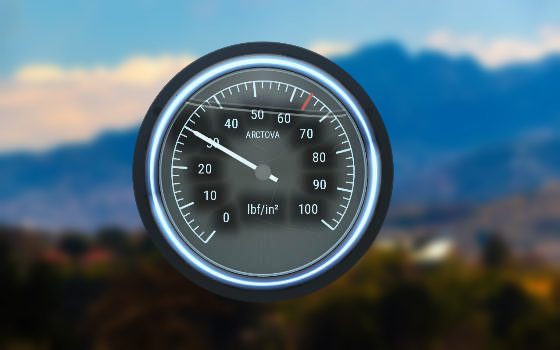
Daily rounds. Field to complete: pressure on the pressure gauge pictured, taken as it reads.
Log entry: 30 psi
